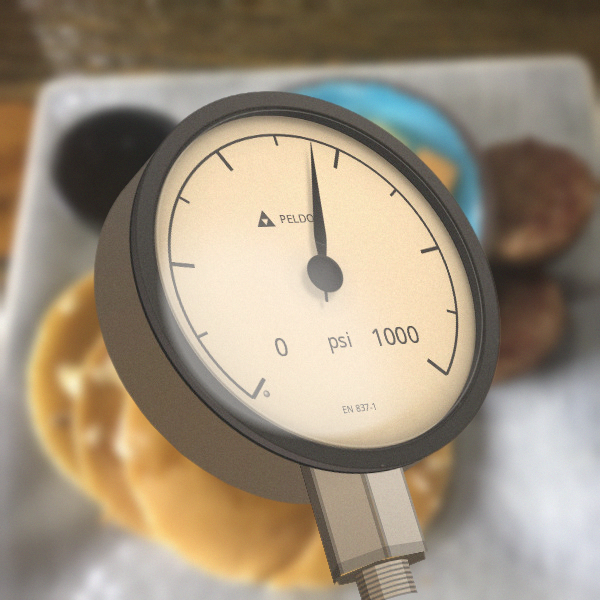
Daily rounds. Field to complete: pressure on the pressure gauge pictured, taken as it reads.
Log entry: 550 psi
